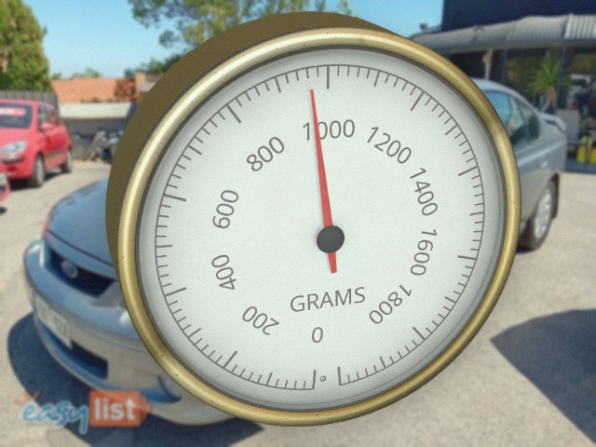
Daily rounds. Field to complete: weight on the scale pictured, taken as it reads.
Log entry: 960 g
